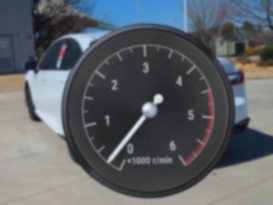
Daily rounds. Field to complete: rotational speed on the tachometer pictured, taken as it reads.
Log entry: 250 rpm
